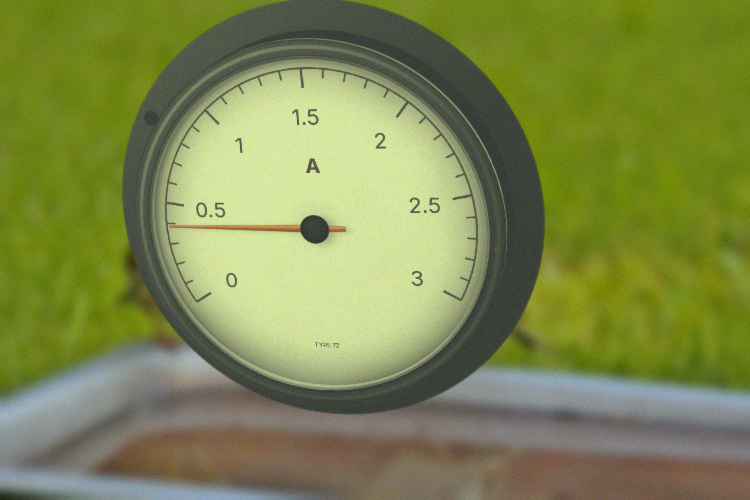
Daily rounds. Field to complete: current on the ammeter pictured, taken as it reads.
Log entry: 0.4 A
